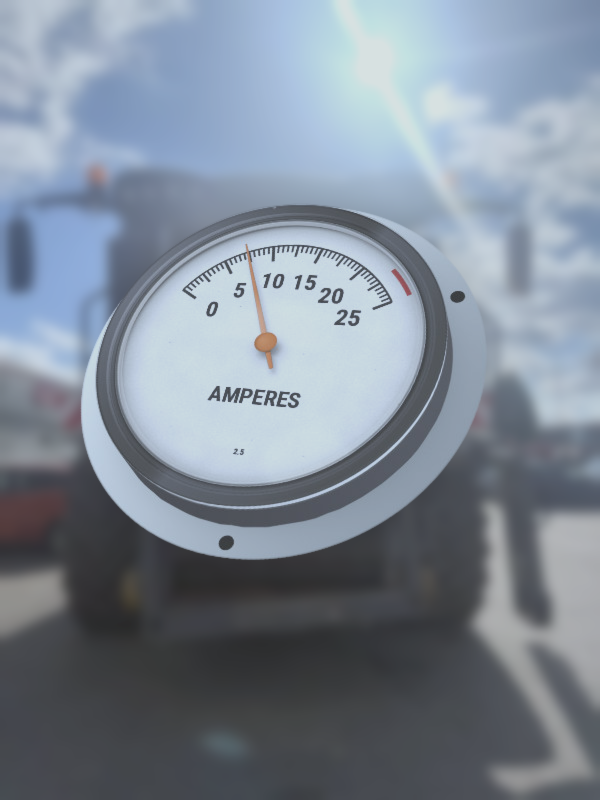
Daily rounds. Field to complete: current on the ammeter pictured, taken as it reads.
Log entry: 7.5 A
